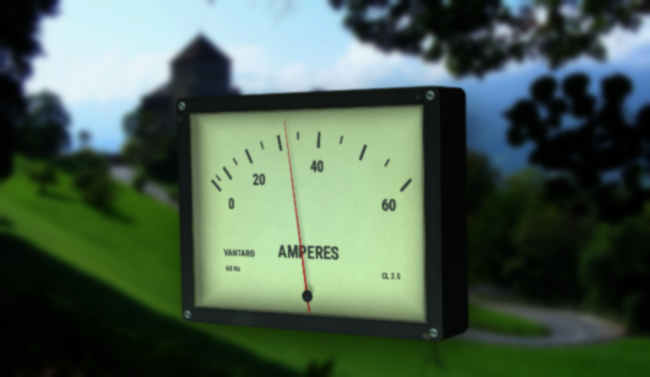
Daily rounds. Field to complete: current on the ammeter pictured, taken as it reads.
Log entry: 32.5 A
